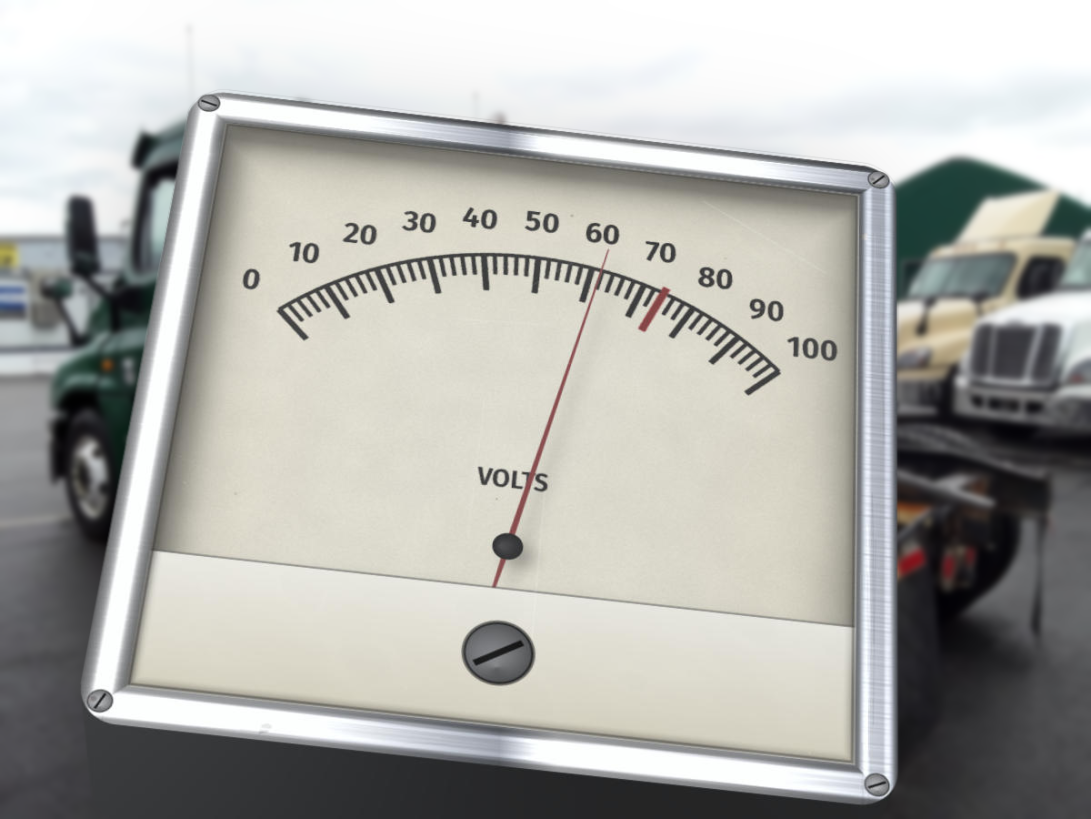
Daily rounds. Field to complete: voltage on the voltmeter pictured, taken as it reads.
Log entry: 62 V
